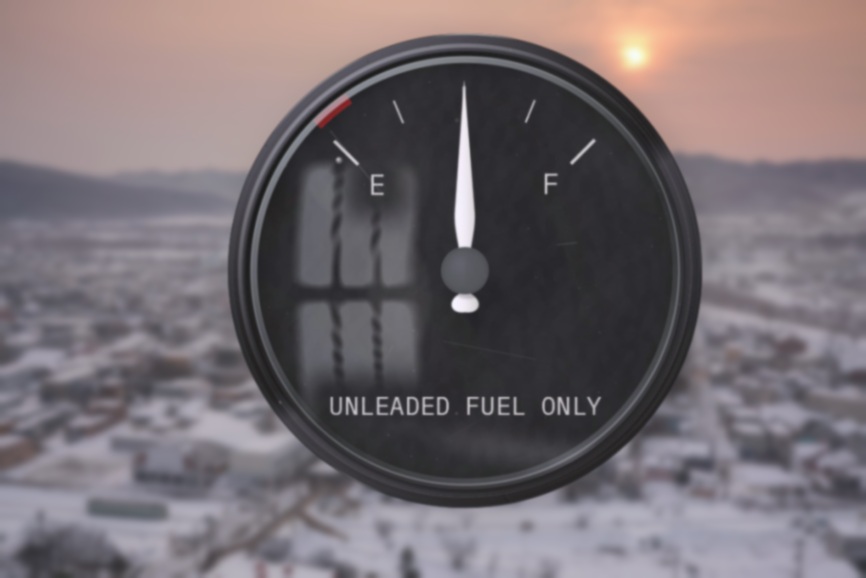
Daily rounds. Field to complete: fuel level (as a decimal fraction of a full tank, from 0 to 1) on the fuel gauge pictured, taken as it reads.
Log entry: 0.5
